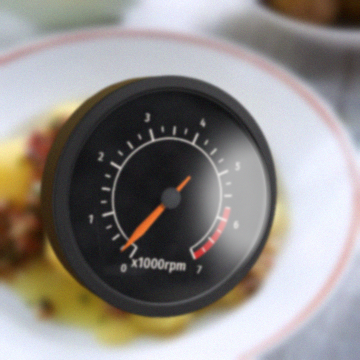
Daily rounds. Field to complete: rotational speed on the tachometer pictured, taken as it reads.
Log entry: 250 rpm
